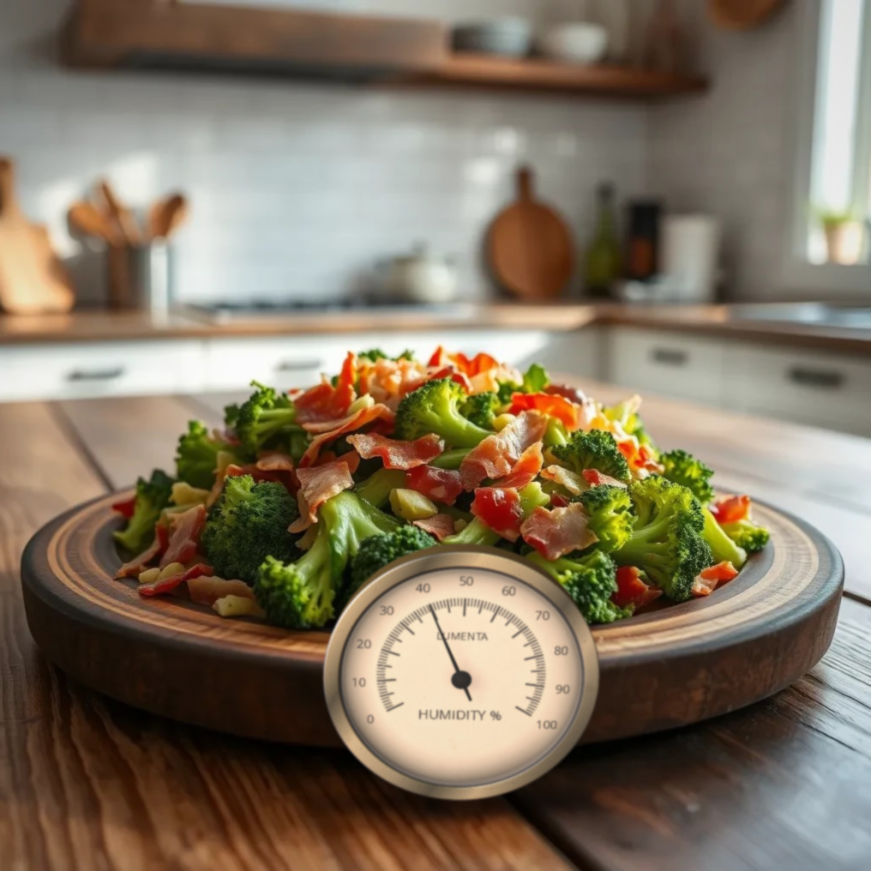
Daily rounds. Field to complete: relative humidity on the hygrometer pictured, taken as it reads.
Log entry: 40 %
